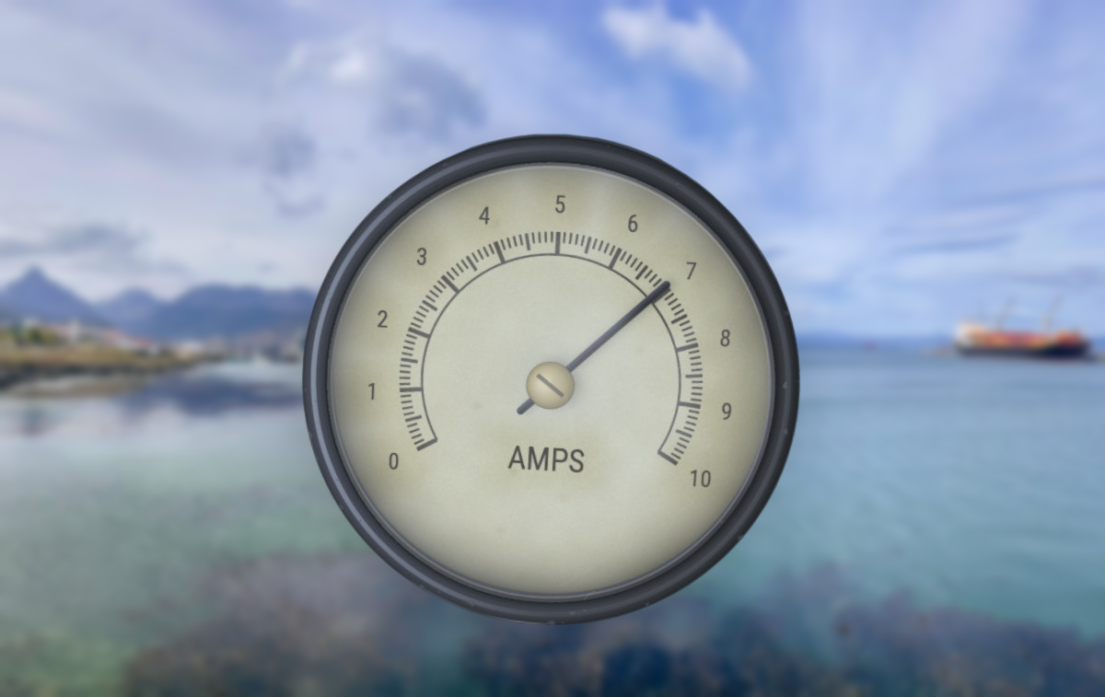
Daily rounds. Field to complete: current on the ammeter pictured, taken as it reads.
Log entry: 6.9 A
